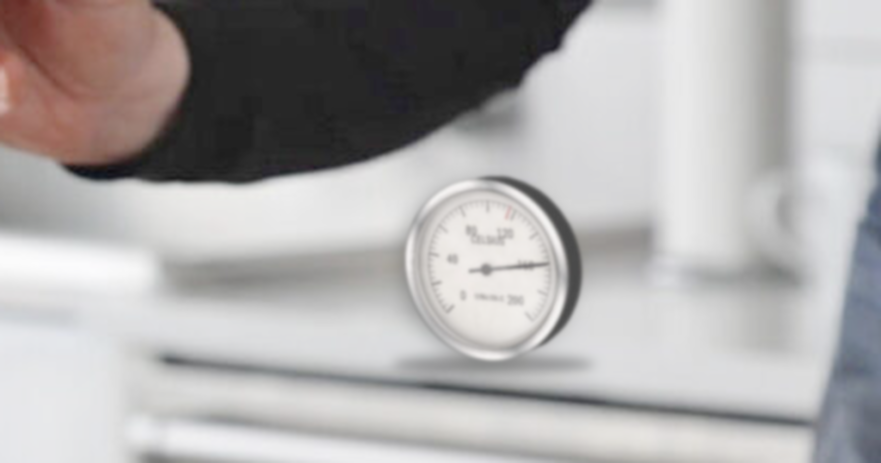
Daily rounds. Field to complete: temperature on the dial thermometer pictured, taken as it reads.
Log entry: 160 °C
